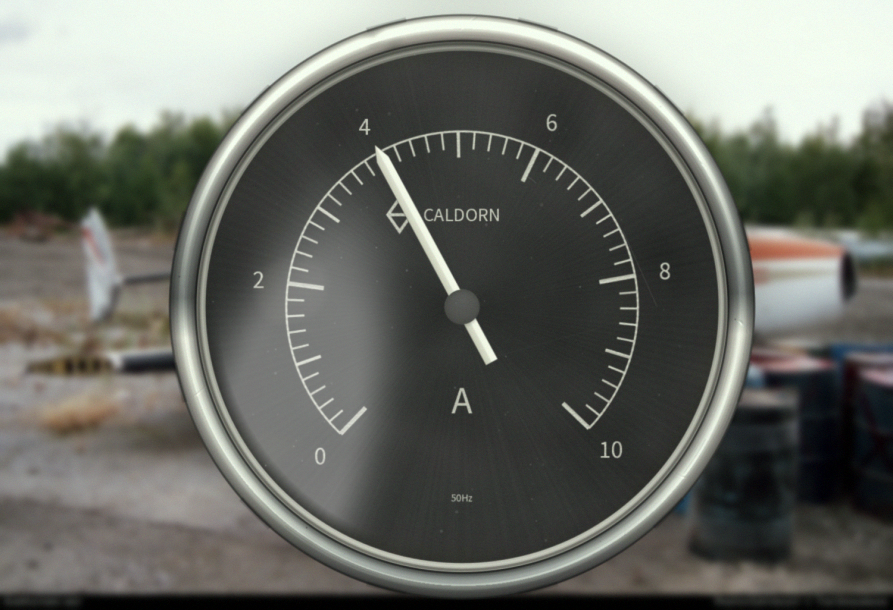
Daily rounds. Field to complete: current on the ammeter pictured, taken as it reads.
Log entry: 4 A
